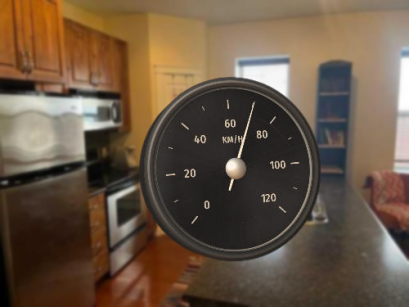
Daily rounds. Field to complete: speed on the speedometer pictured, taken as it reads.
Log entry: 70 km/h
